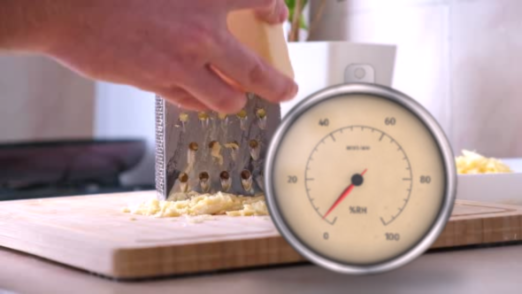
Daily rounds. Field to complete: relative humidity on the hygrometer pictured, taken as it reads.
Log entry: 4 %
